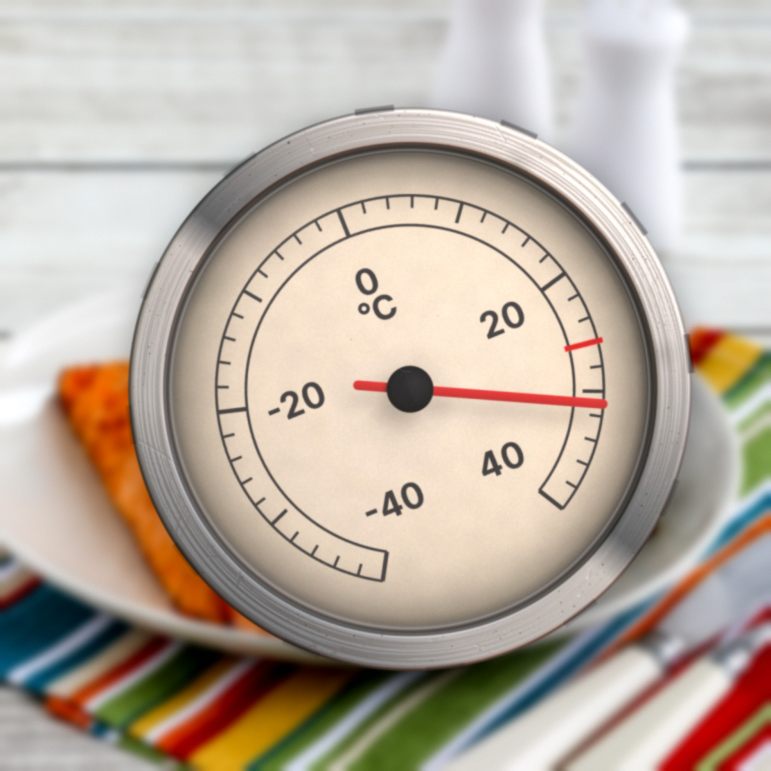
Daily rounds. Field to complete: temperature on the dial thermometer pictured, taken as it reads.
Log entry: 31 °C
